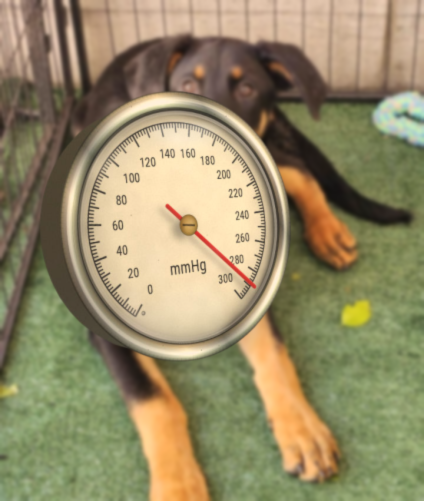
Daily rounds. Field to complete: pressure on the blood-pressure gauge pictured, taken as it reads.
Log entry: 290 mmHg
